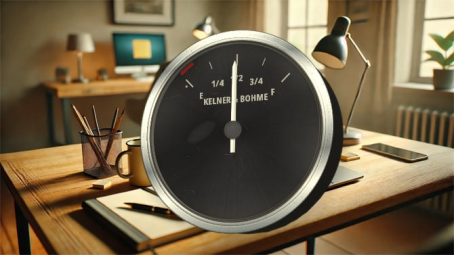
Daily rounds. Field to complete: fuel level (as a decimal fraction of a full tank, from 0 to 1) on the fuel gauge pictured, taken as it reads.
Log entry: 0.5
